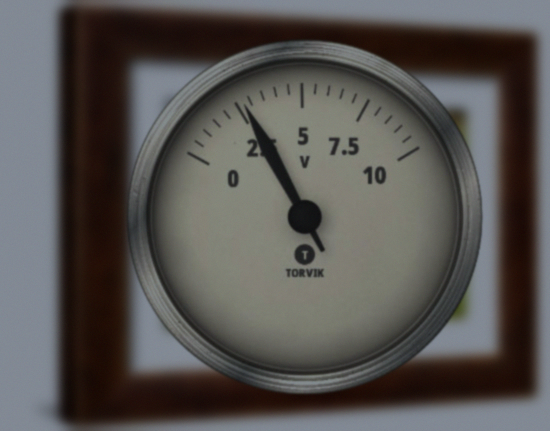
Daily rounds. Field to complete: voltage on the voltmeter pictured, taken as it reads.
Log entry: 2.75 V
